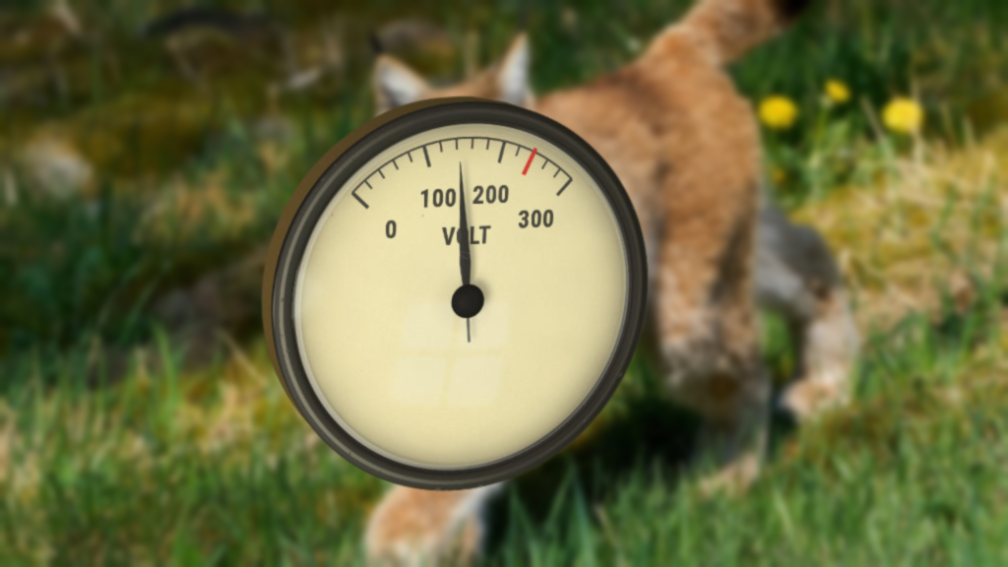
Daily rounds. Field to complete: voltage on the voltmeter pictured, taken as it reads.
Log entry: 140 V
